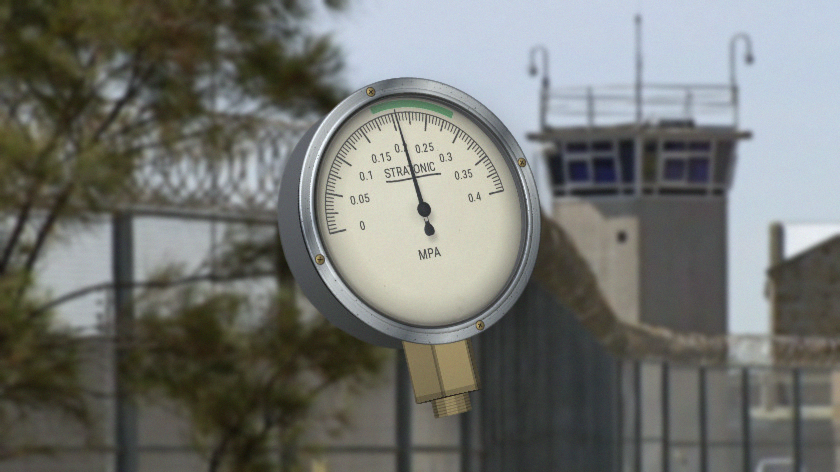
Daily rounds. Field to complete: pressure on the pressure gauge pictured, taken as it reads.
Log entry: 0.2 MPa
